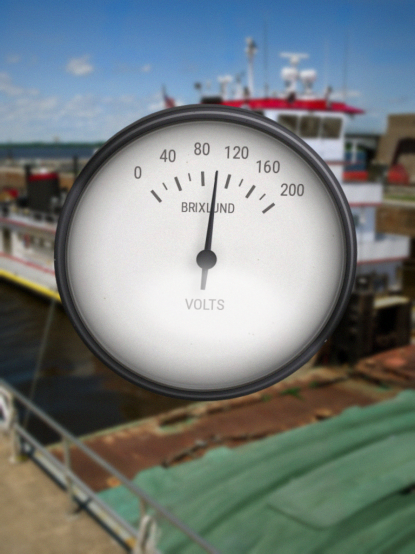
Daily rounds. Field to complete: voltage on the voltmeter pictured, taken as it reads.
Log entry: 100 V
